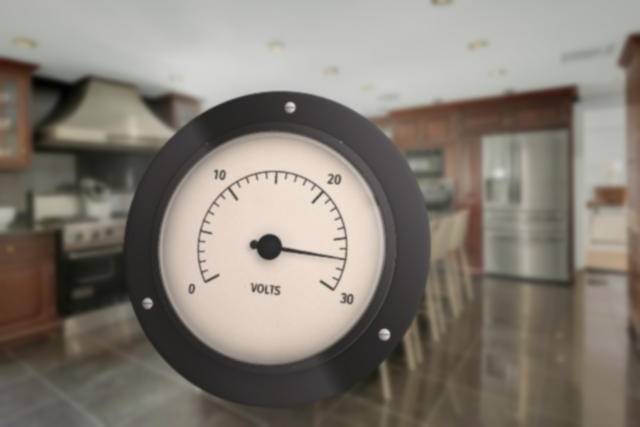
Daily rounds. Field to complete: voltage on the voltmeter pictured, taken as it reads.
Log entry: 27 V
